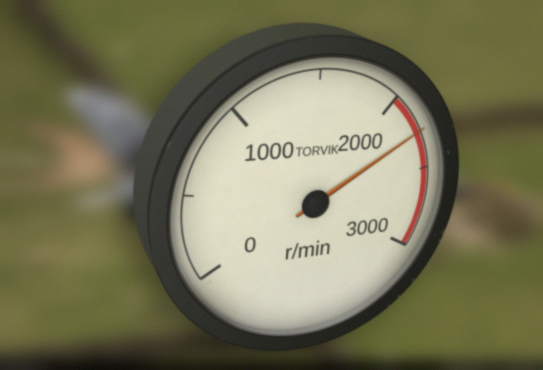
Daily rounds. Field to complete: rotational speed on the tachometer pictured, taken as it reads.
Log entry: 2250 rpm
